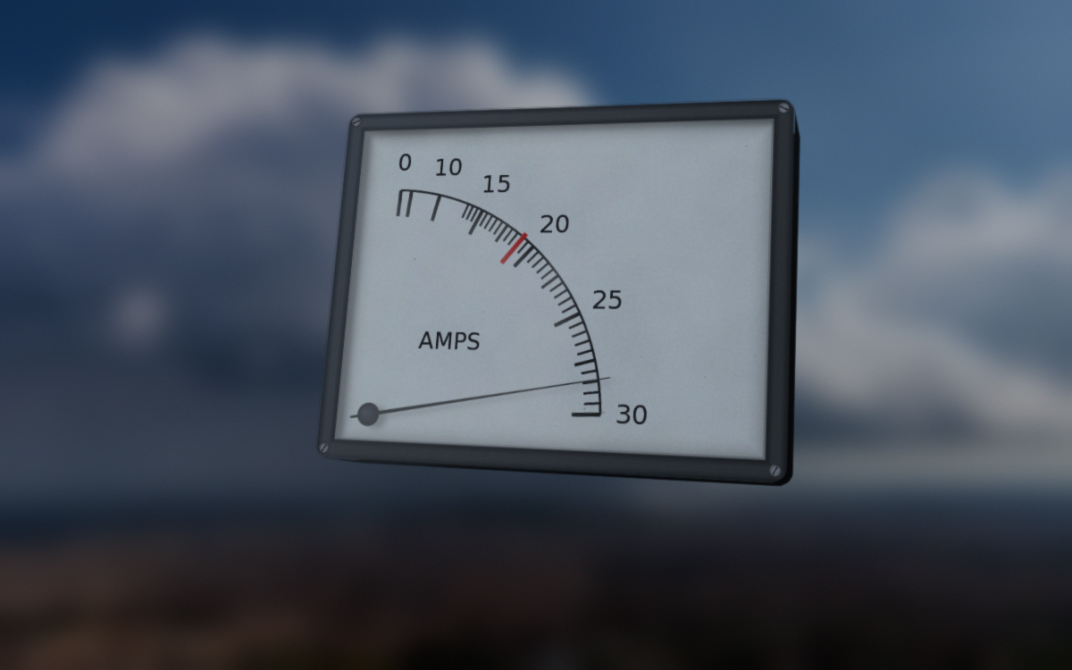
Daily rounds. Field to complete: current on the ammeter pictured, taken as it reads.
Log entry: 28.5 A
